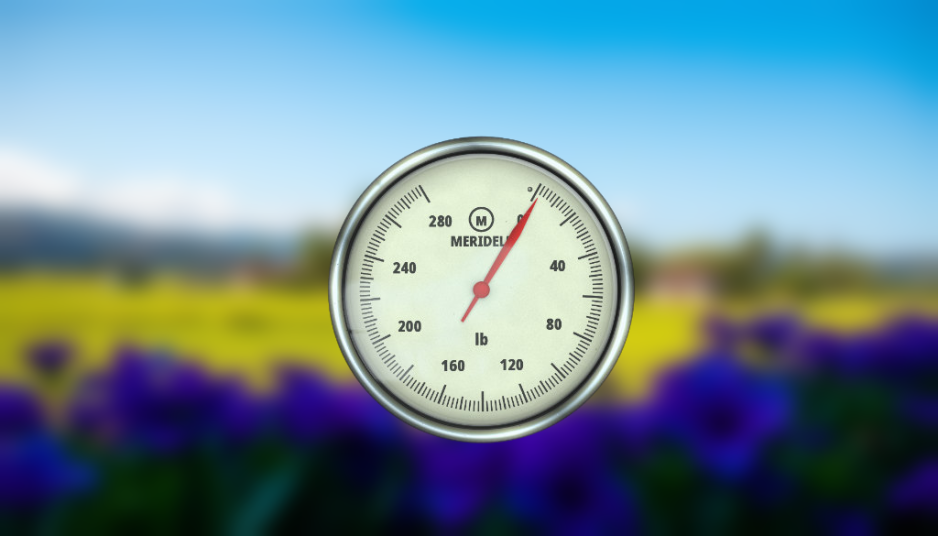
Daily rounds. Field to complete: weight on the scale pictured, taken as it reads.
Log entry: 2 lb
